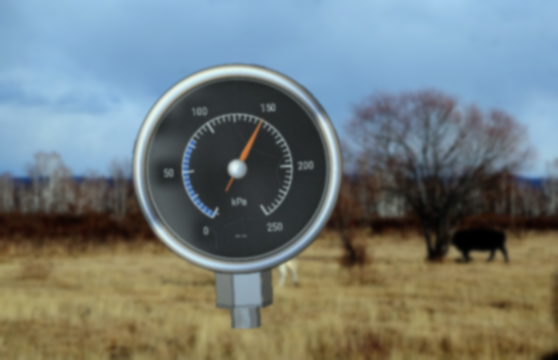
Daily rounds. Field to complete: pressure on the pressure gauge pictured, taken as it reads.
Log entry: 150 kPa
